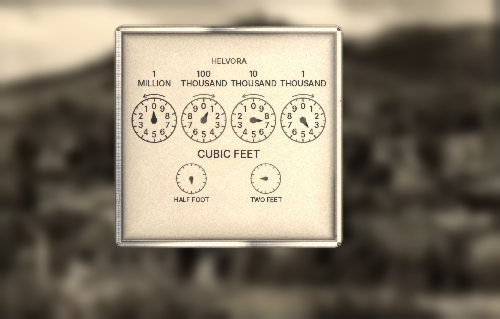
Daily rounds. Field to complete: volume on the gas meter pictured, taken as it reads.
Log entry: 7400 ft³
